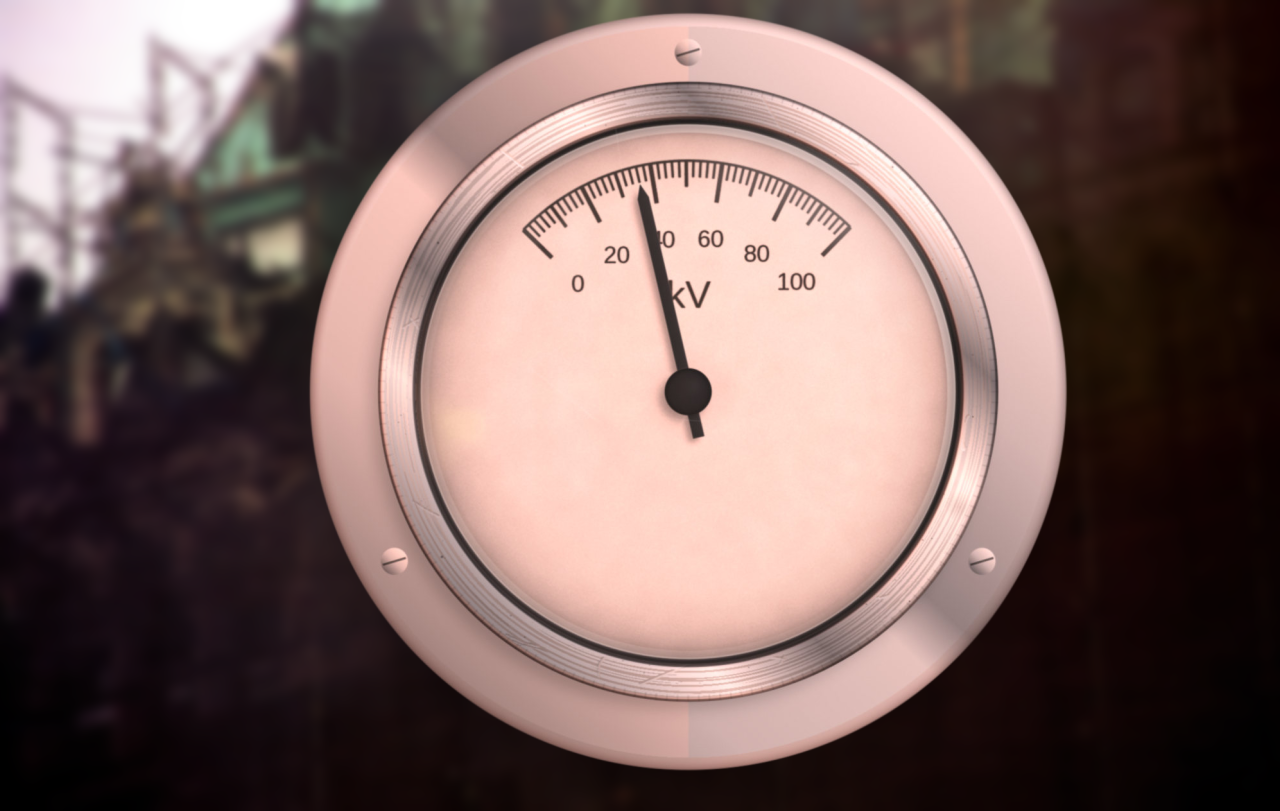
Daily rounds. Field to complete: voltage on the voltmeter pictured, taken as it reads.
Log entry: 36 kV
